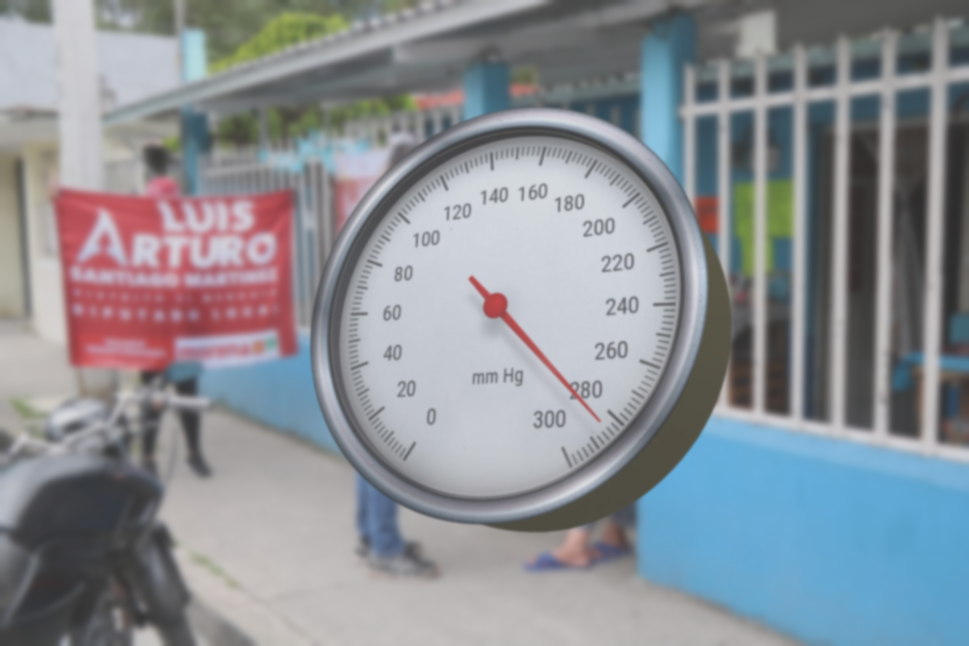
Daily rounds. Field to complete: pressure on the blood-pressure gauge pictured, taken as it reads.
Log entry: 284 mmHg
